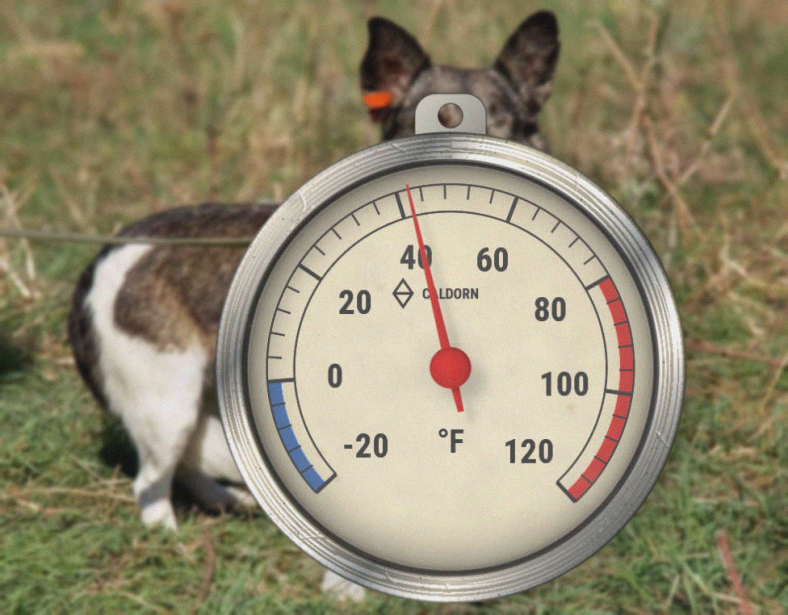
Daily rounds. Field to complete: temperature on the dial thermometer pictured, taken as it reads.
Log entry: 42 °F
